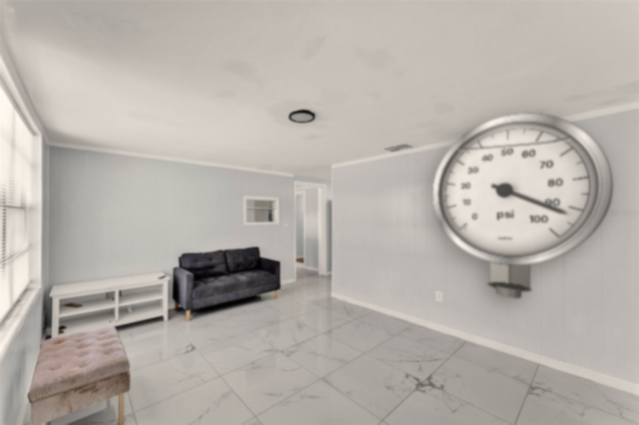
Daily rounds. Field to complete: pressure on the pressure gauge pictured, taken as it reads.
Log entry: 92.5 psi
